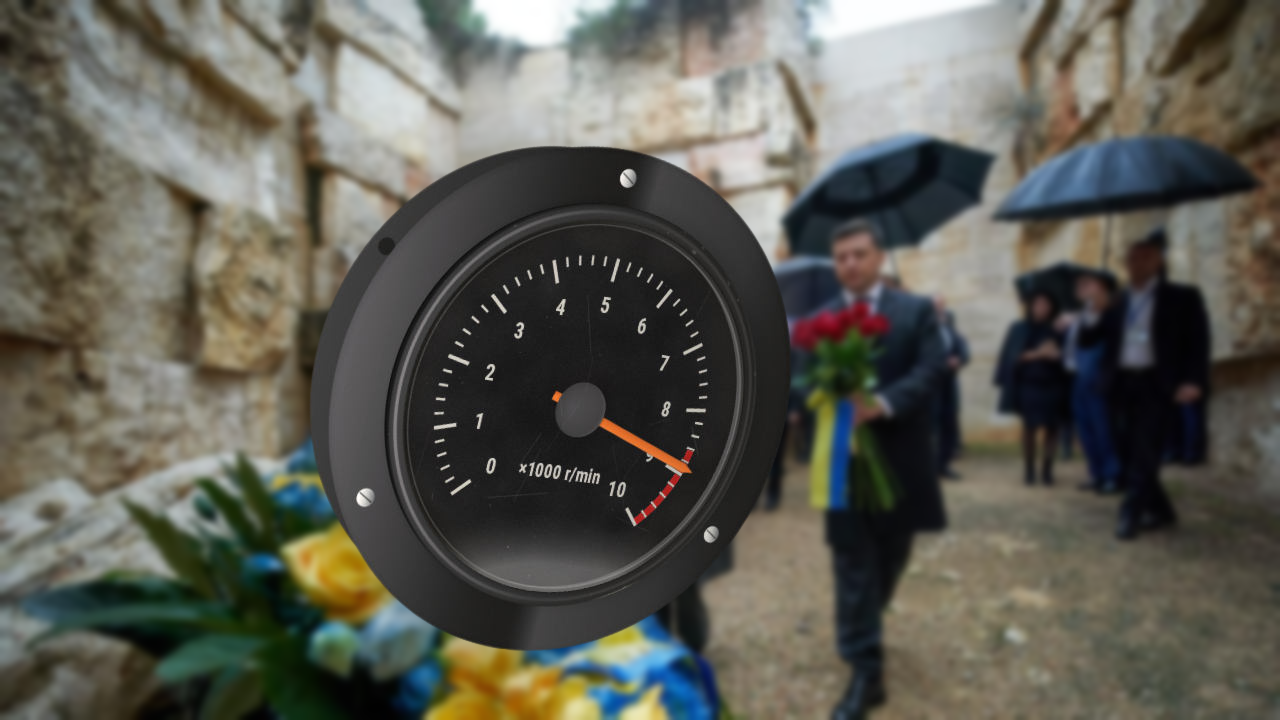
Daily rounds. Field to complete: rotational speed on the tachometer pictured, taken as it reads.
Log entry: 8900 rpm
